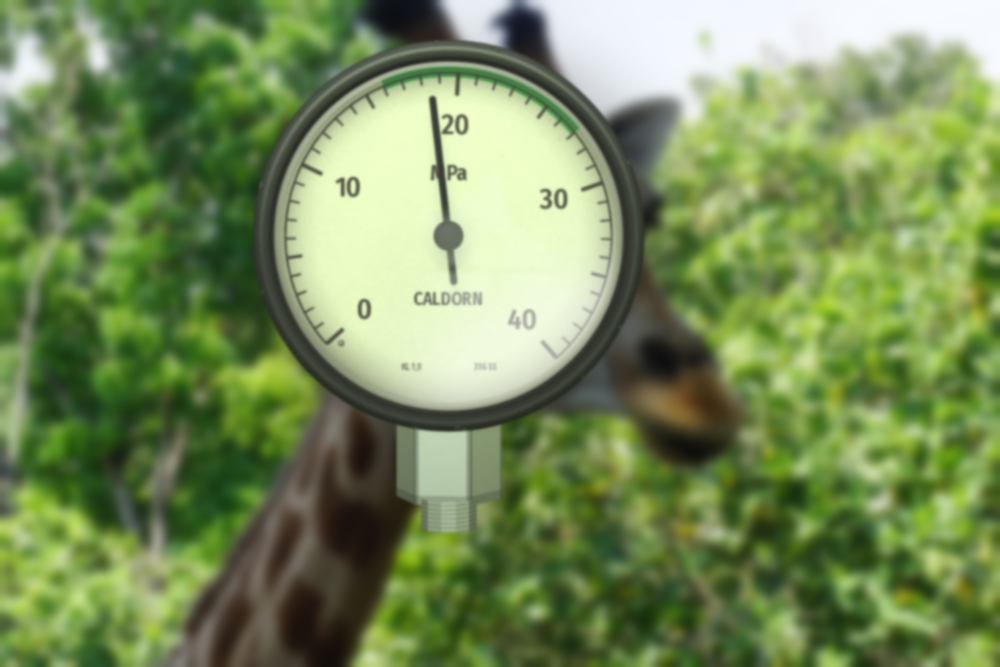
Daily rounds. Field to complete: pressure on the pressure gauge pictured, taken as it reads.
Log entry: 18.5 MPa
